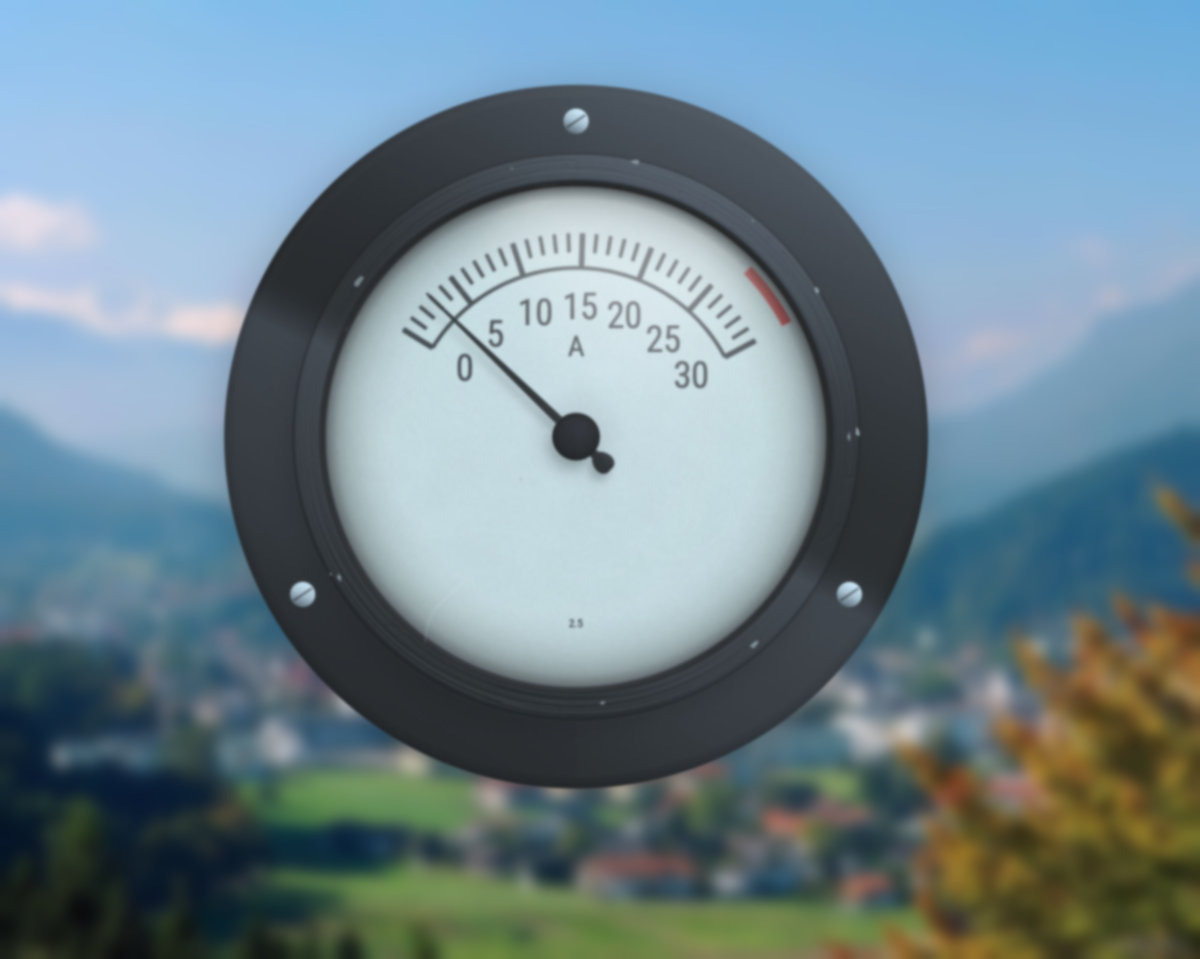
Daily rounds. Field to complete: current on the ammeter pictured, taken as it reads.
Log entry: 3 A
